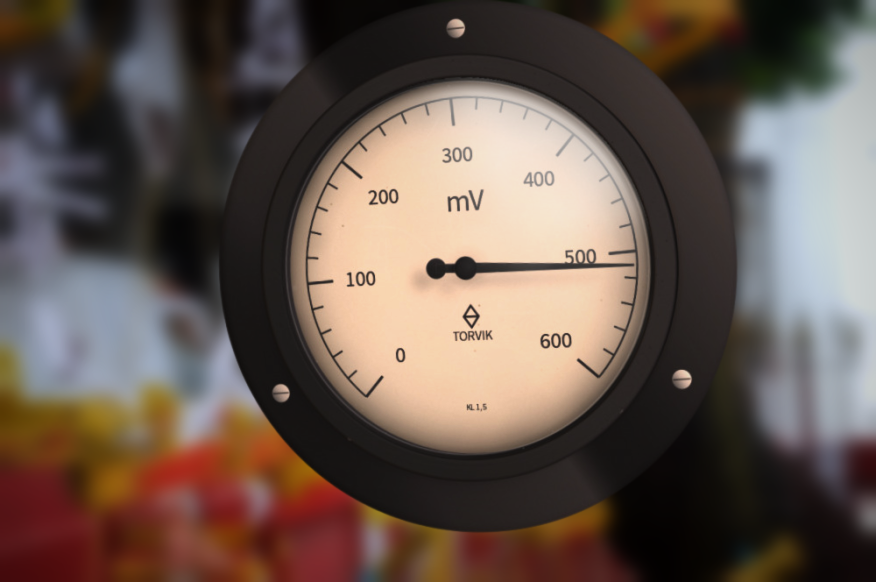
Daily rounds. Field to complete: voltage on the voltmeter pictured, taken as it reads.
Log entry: 510 mV
